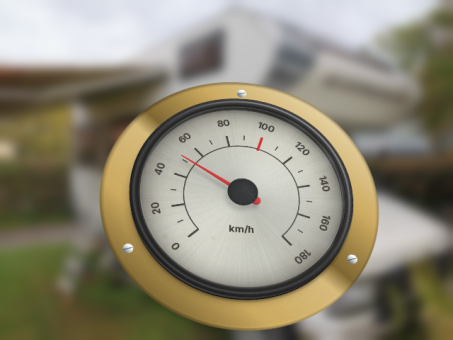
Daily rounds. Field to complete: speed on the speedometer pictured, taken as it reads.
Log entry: 50 km/h
